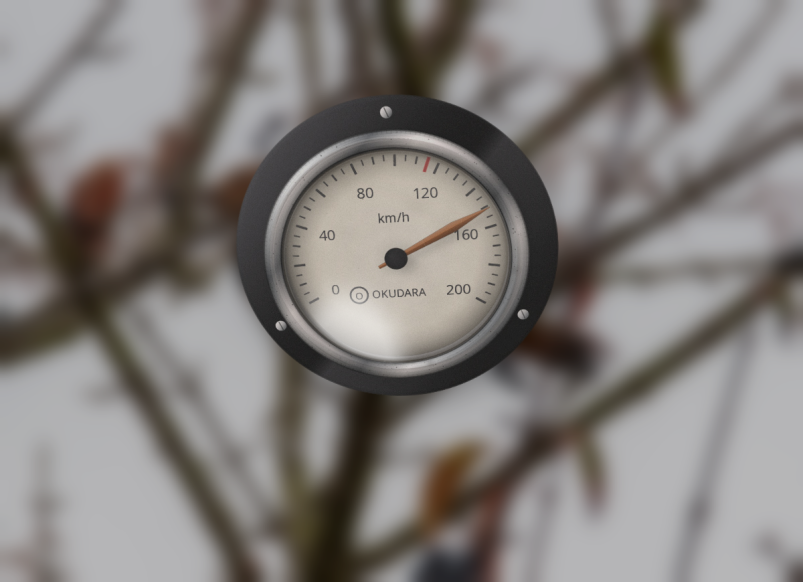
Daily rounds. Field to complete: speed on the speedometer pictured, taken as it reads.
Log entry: 150 km/h
